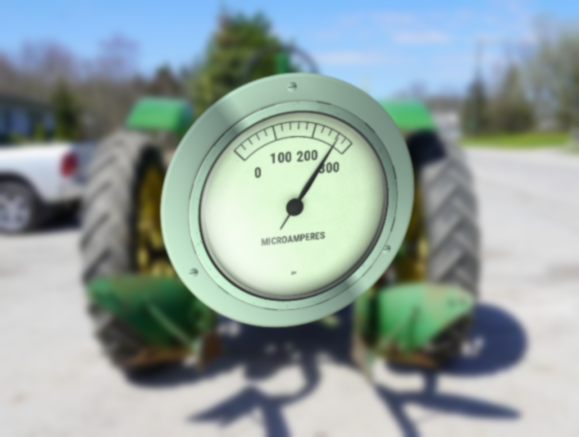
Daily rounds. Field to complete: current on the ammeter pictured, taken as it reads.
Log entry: 260 µA
